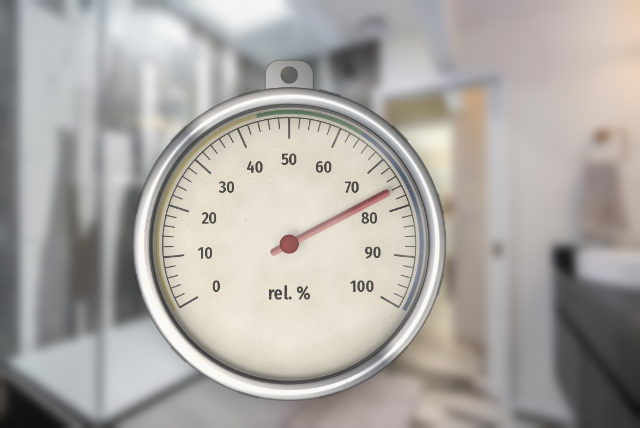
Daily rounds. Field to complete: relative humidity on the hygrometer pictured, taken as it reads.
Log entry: 76 %
